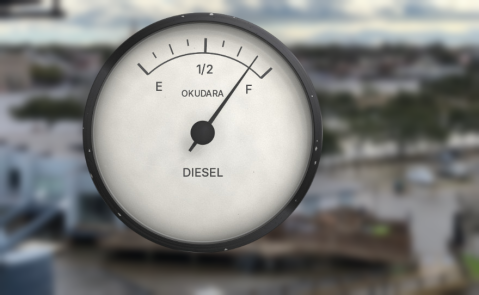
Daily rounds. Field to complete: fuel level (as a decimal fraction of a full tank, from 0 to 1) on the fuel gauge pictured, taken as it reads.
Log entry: 0.875
